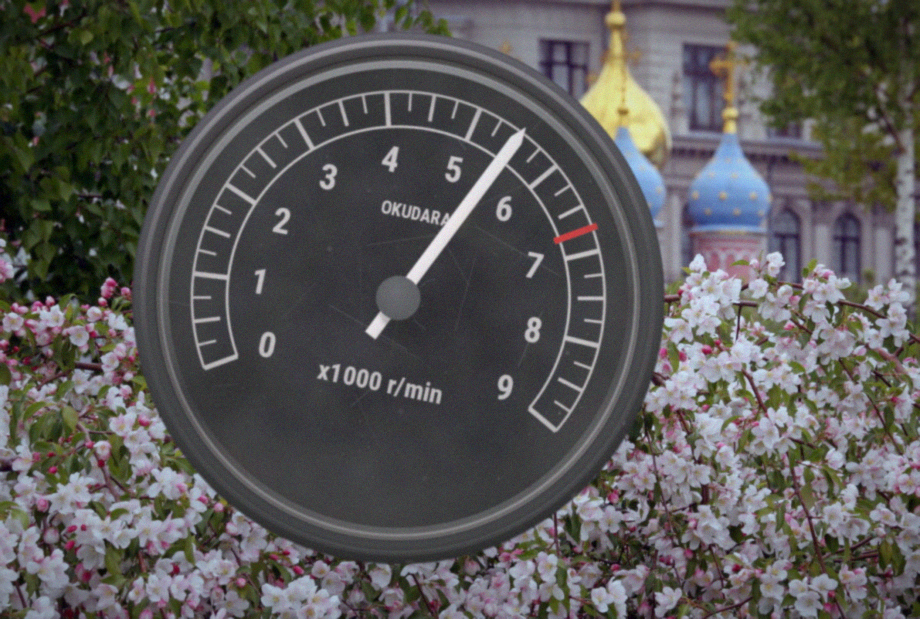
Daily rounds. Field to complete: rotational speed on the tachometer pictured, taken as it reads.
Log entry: 5500 rpm
